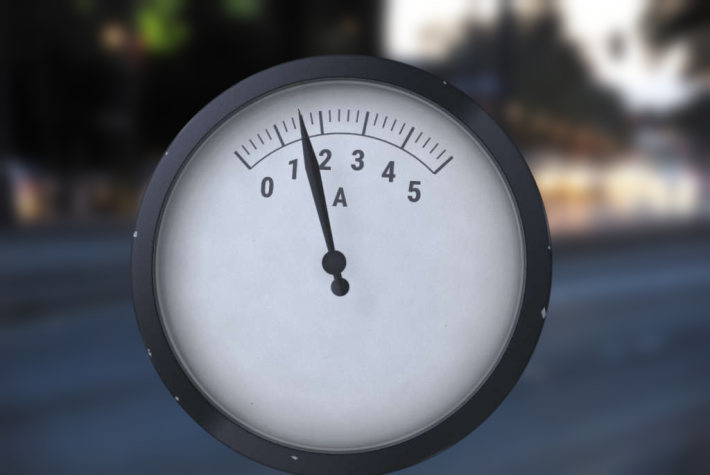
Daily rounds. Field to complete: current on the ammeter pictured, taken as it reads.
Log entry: 1.6 A
